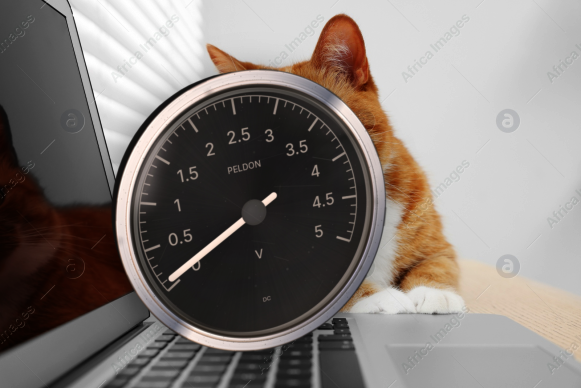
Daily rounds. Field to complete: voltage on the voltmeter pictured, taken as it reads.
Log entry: 0.1 V
